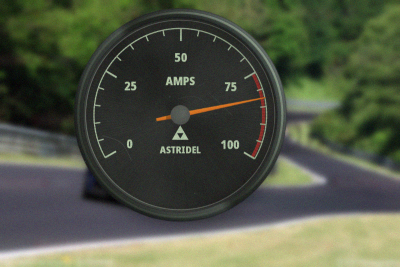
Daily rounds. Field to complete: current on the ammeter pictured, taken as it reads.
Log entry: 82.5 A
